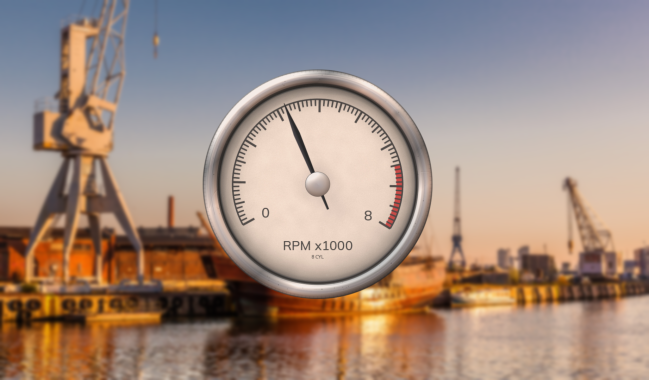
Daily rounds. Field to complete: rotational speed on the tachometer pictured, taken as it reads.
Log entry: 3200 rpm
